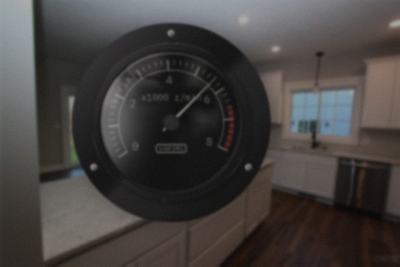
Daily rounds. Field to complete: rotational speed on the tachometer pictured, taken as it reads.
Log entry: 5600 rpm
